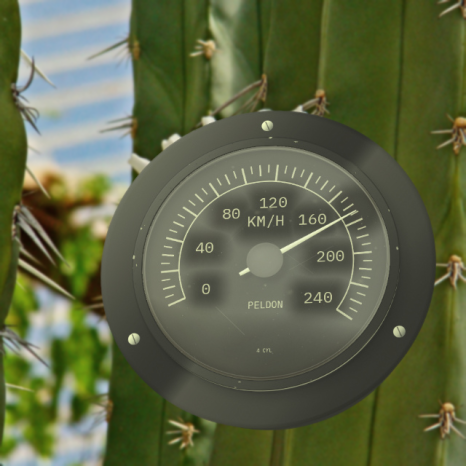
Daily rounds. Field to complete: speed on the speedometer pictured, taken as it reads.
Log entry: 175 km/h
